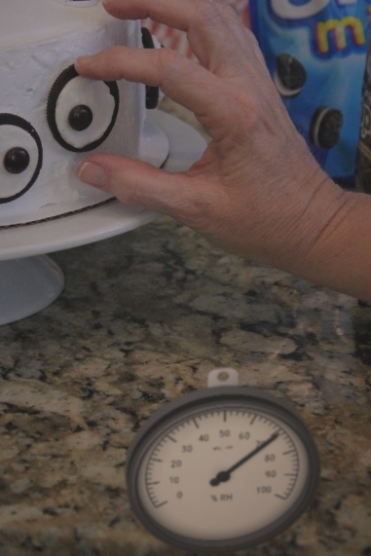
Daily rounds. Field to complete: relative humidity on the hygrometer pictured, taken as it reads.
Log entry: 70 %
